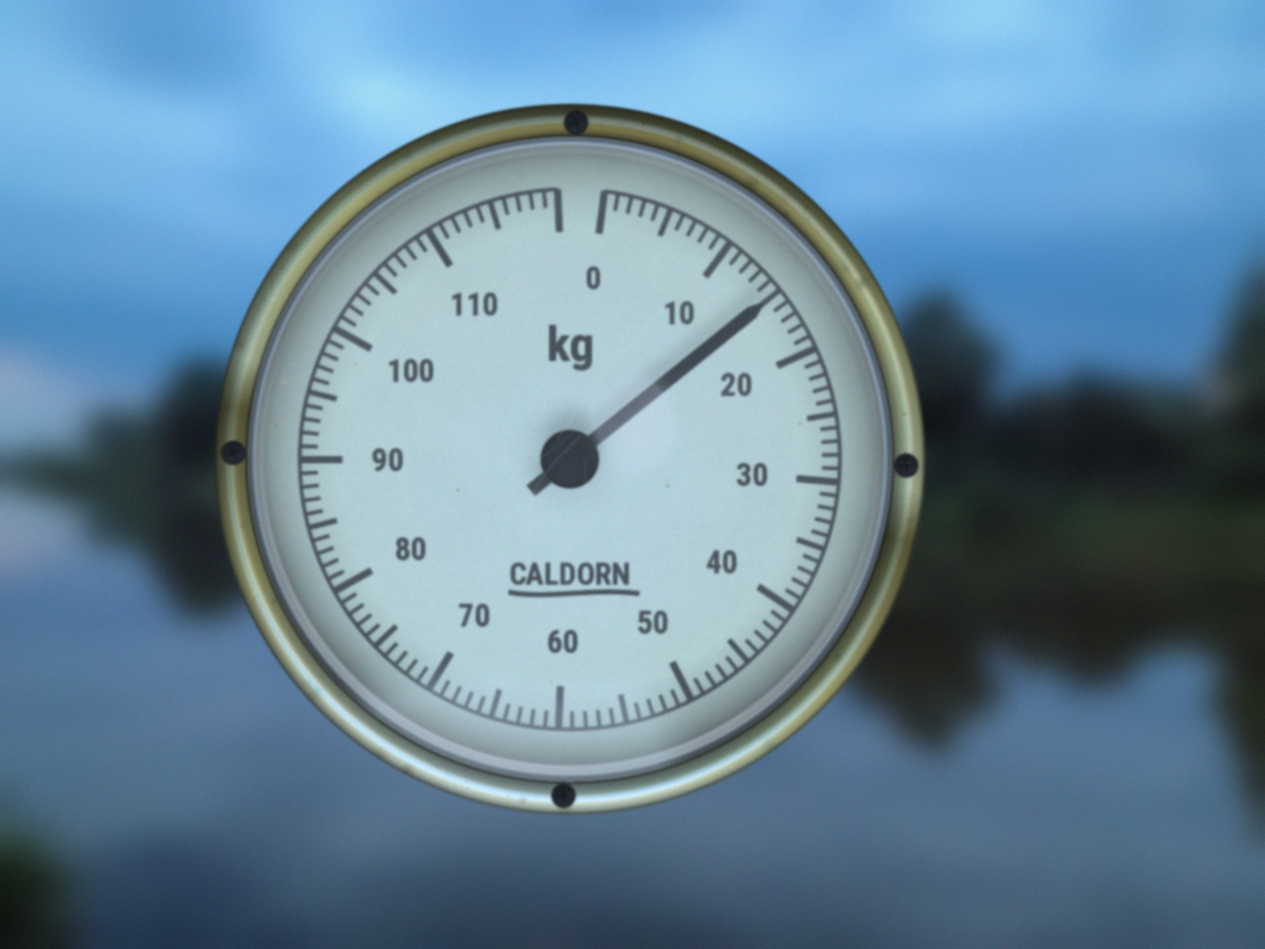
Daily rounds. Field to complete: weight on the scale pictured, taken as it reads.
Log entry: 15 kg
